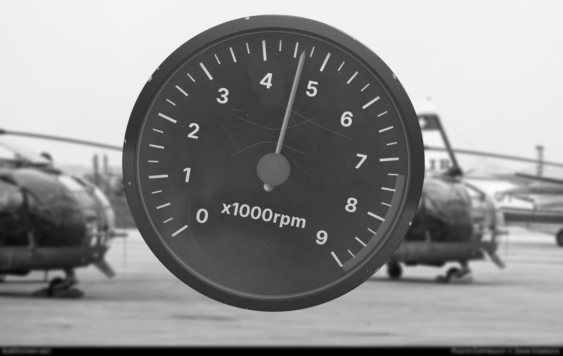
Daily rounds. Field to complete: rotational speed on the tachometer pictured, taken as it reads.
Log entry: 4625 rpm
